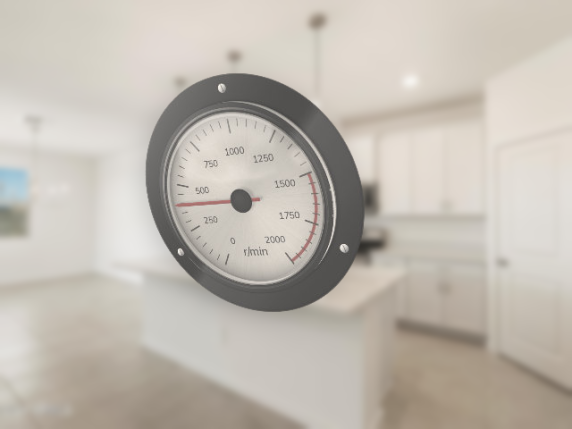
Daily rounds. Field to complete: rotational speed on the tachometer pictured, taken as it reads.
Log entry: 400 rpm
